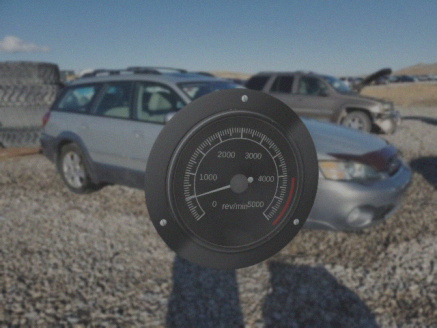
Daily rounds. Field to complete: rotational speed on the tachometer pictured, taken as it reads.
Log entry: 500 rpm
